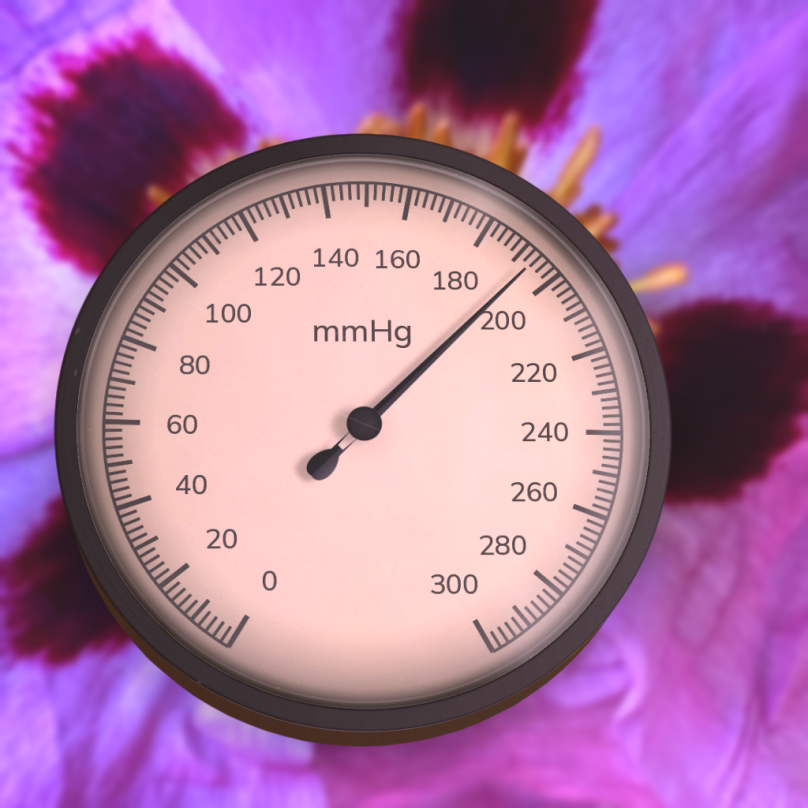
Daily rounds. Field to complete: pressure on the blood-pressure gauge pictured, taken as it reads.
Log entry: 194 mmHg
